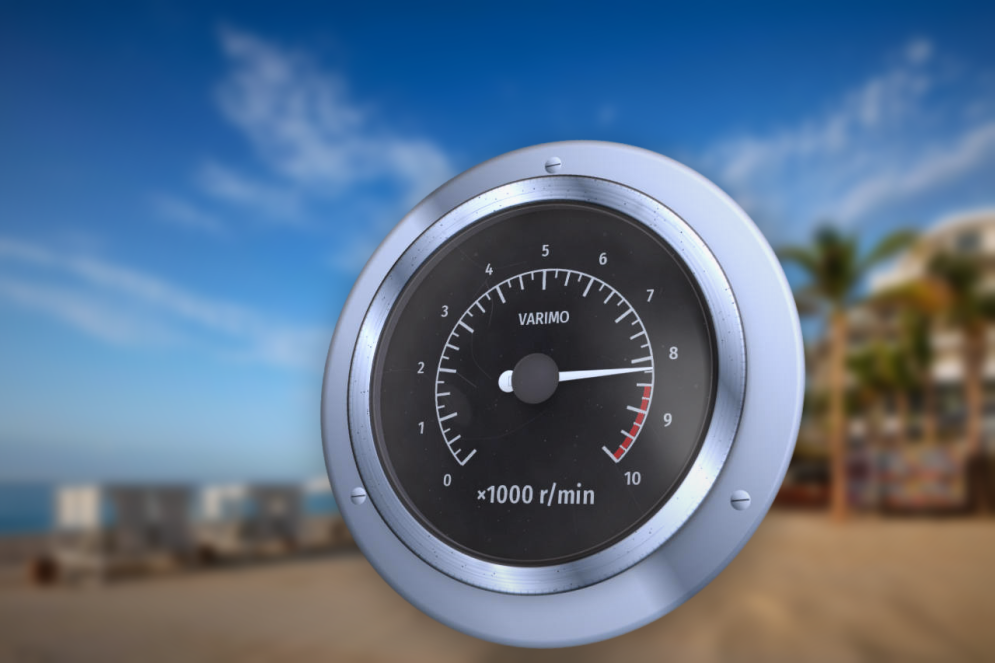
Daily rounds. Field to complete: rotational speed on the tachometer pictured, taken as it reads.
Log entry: 8250 rpm
